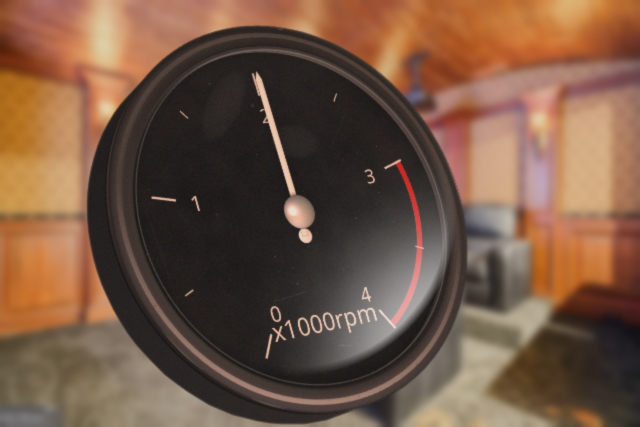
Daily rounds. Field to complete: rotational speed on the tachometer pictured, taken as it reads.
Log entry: 2000 rpm
